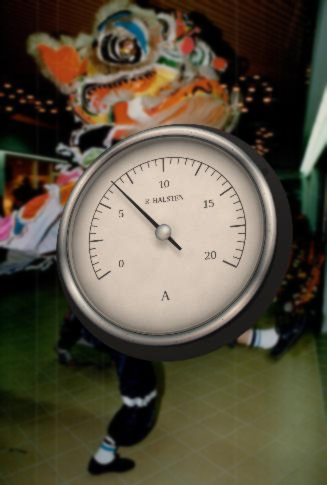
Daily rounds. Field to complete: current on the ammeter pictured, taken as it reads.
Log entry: 6.5 A
